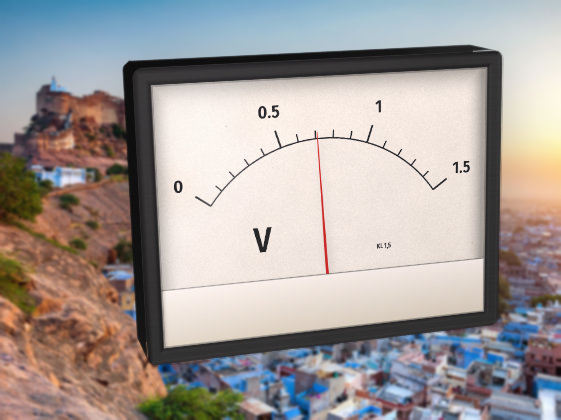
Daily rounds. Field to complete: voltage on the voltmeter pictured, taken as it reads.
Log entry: 0.7 V
